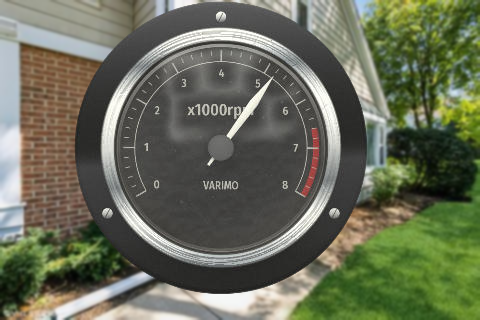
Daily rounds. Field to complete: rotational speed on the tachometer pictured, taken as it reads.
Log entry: 5200 rpm
